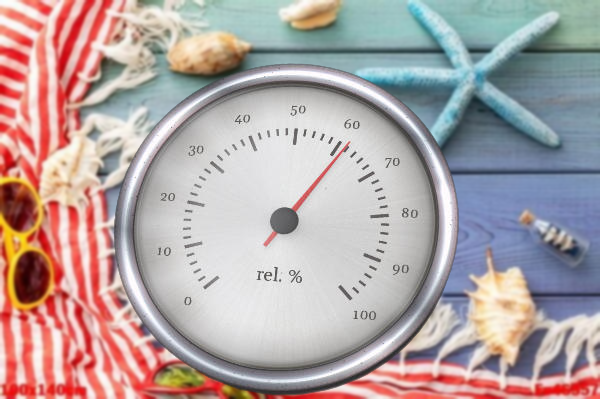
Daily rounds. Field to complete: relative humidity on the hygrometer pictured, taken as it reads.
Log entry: 62 %
